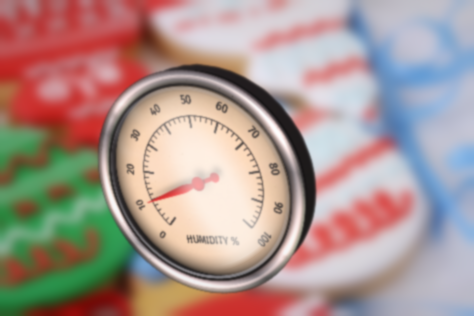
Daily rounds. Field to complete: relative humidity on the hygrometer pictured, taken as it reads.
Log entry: 10 %
